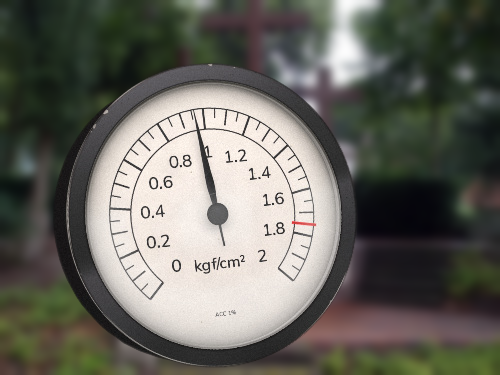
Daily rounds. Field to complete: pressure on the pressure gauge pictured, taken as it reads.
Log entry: 0.95 kg/cm²
